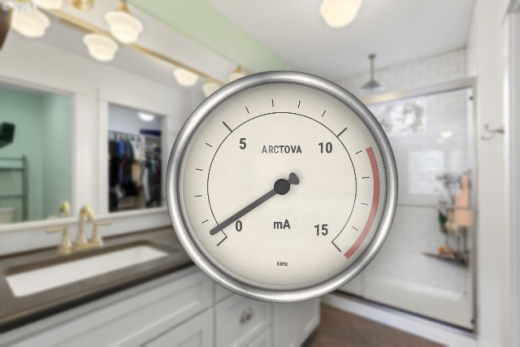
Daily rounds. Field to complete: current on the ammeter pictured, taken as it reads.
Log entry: 0.5 mA
